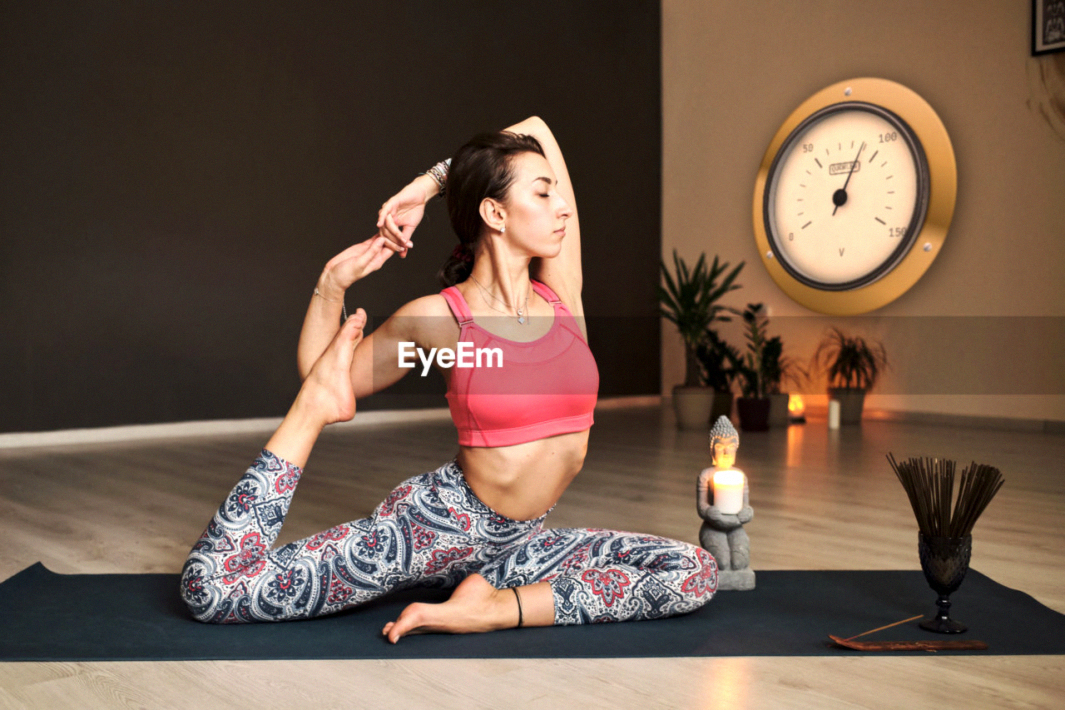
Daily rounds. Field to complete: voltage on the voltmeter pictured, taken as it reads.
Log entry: 90 V
